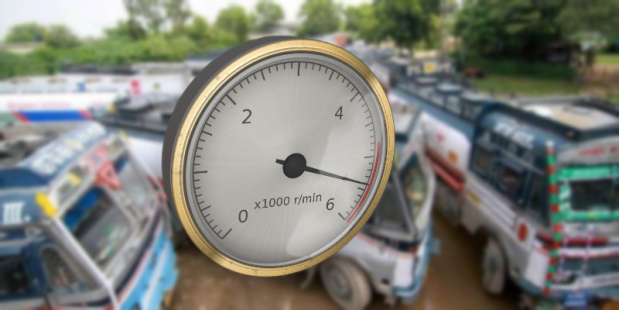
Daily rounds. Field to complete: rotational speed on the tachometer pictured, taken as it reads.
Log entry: 5400 rpm
